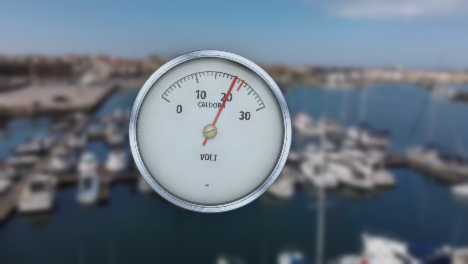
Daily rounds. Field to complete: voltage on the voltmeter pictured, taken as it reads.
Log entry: 20 V
